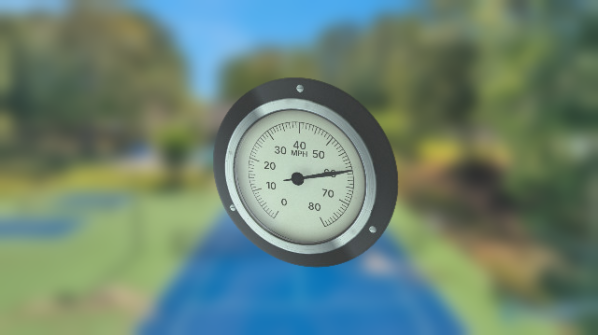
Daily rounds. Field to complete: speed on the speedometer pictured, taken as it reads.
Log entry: 60 mph
